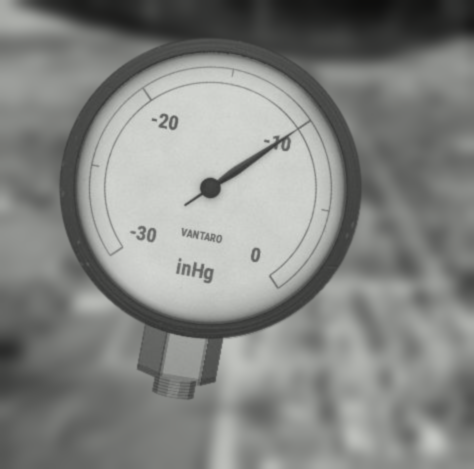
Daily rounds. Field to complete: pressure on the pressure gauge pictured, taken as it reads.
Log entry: -10 inHg
